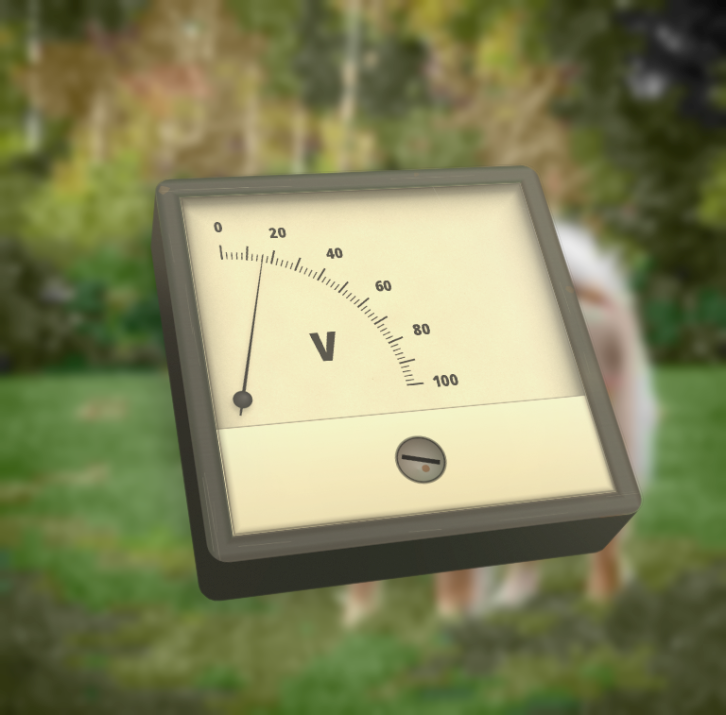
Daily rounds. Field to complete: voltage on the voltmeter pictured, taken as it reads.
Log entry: 16 V
